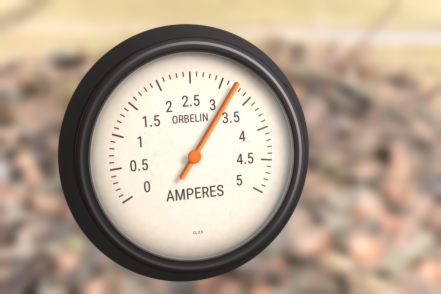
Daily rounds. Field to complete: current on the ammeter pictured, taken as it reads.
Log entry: 3.2 A
